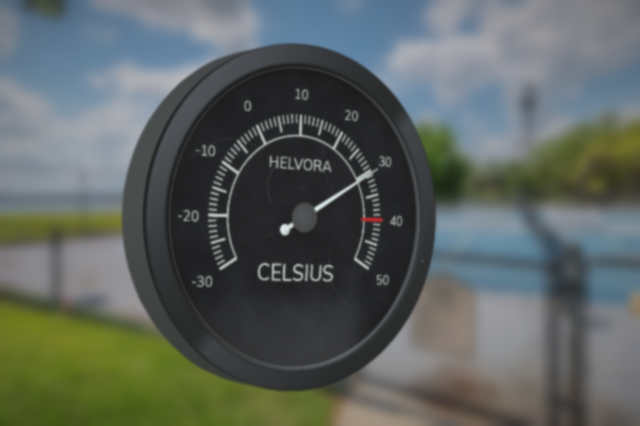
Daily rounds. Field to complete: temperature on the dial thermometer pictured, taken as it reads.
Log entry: 30 °C
